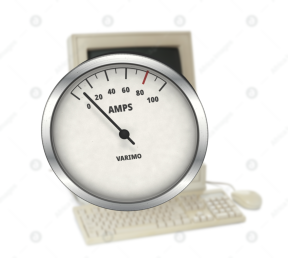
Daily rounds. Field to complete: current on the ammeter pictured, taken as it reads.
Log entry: 10 A
